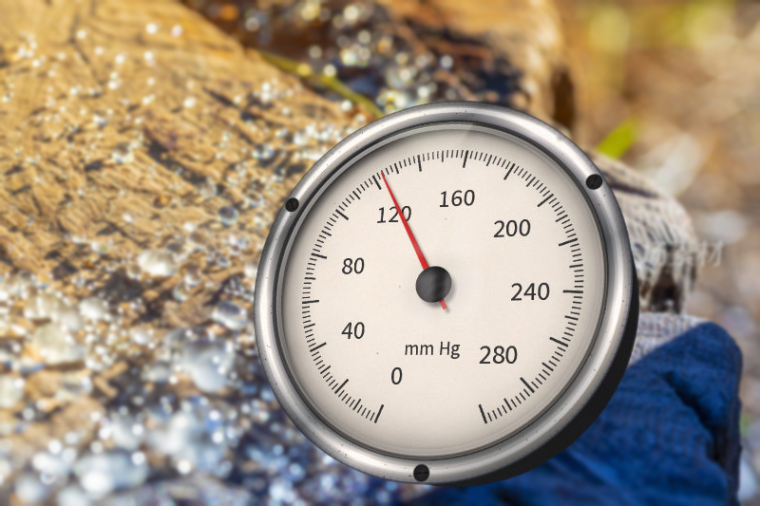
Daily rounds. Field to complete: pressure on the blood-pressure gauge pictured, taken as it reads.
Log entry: 124 mmHg
